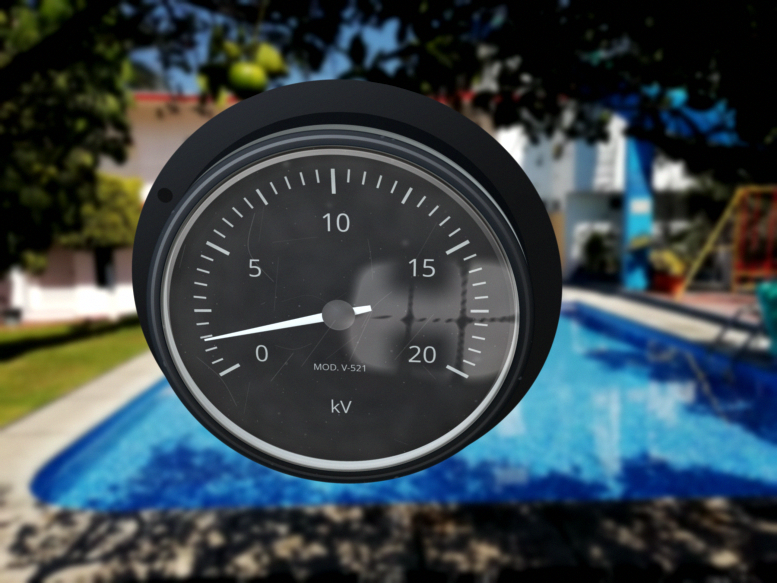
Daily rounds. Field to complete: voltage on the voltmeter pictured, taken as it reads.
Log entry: 1.5 kV
